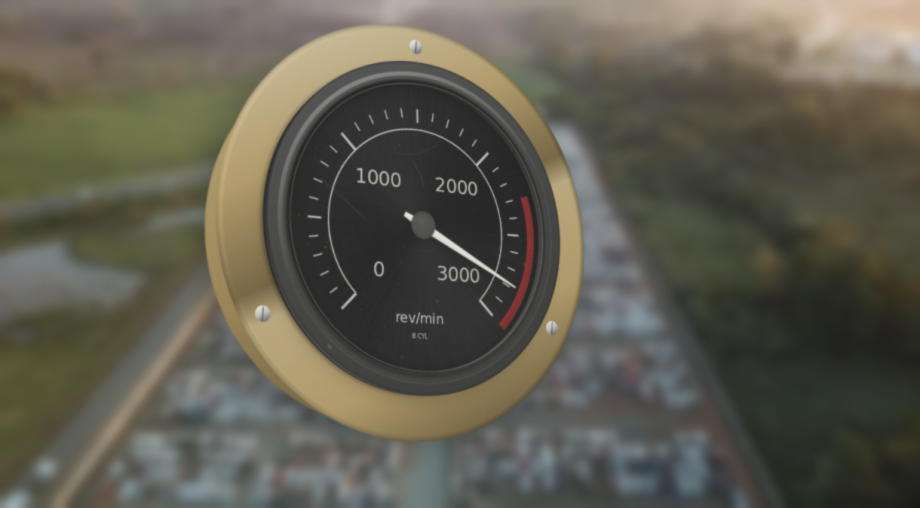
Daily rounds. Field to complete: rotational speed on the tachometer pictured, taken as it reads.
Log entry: 2800 rpm
